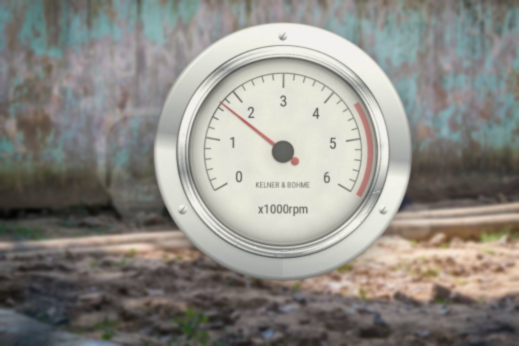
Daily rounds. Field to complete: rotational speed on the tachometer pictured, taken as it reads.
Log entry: 1700 rpm
